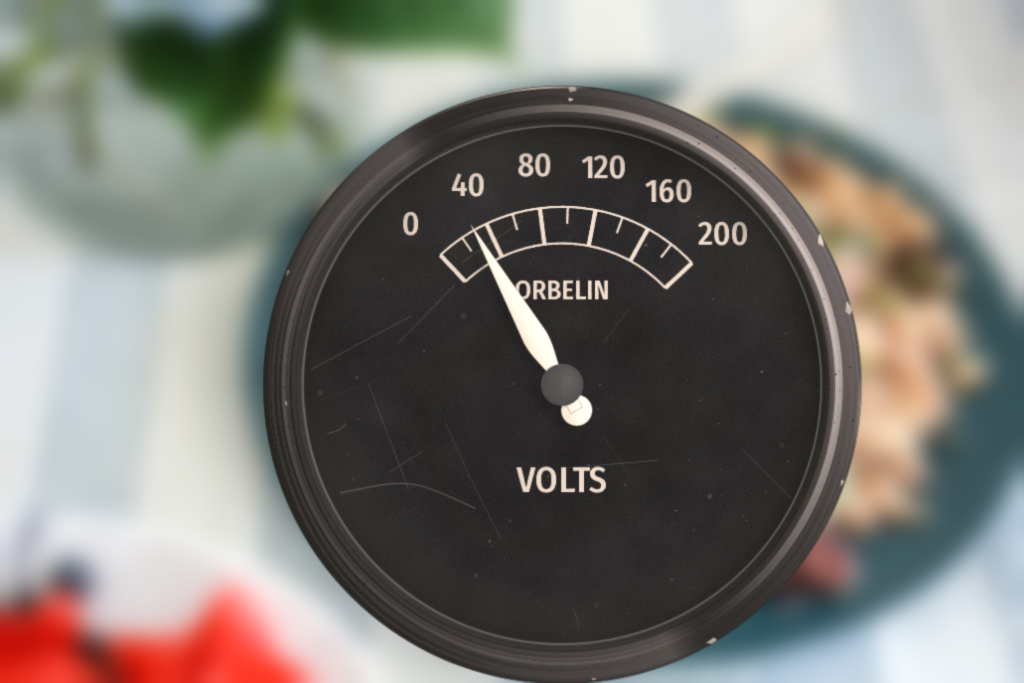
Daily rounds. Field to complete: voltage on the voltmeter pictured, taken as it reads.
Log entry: 30 V
